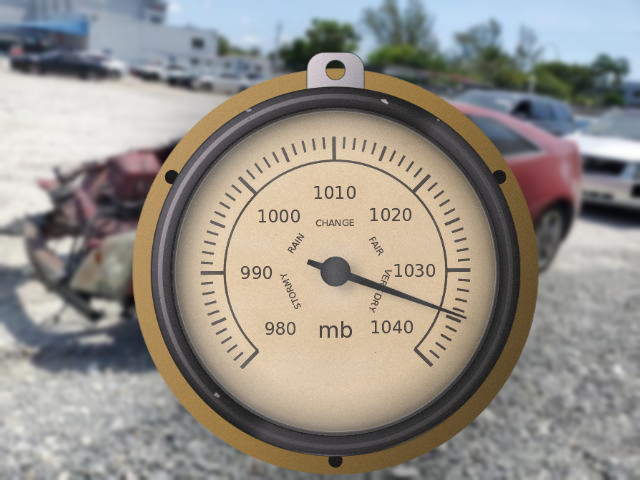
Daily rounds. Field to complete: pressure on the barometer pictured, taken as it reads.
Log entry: 1034.5 mbar
